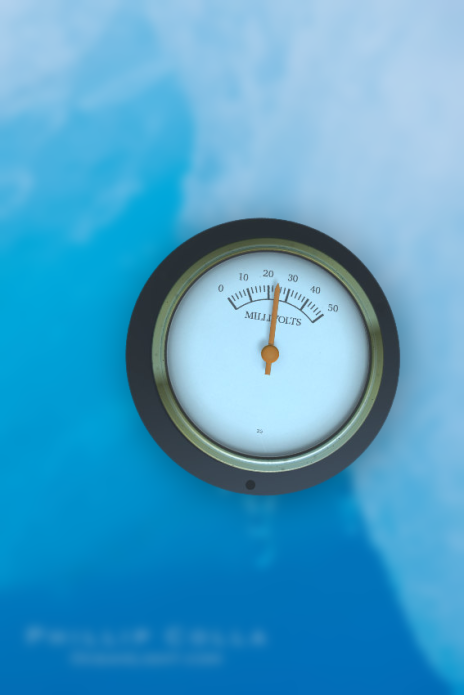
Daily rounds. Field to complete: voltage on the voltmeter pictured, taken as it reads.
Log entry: 24 mV
